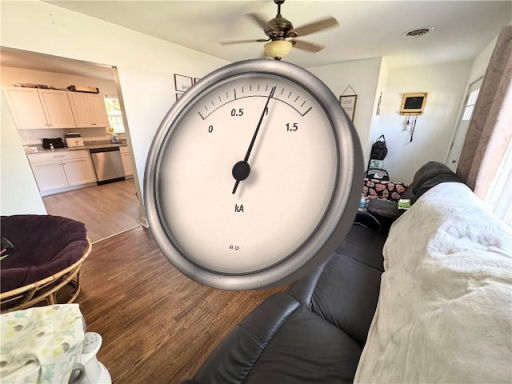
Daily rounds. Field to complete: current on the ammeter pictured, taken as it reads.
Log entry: 1 kA
